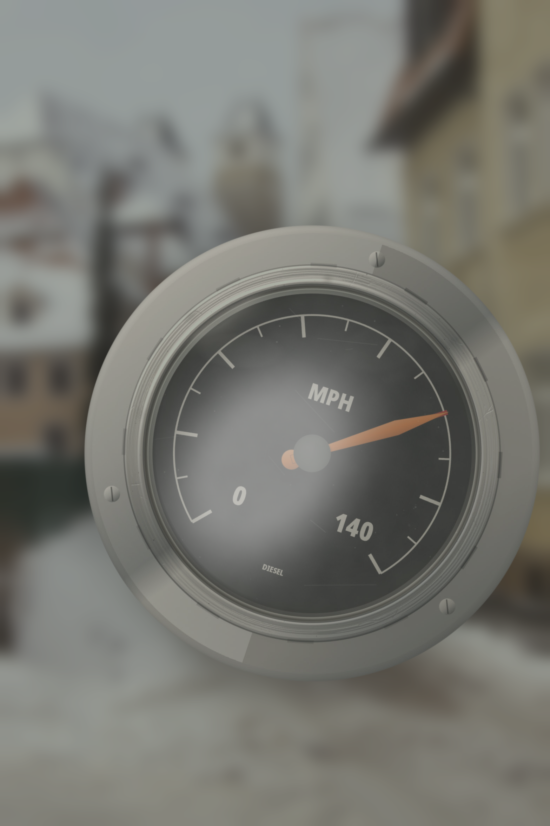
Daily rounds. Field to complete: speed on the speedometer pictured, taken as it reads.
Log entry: 100 mph
